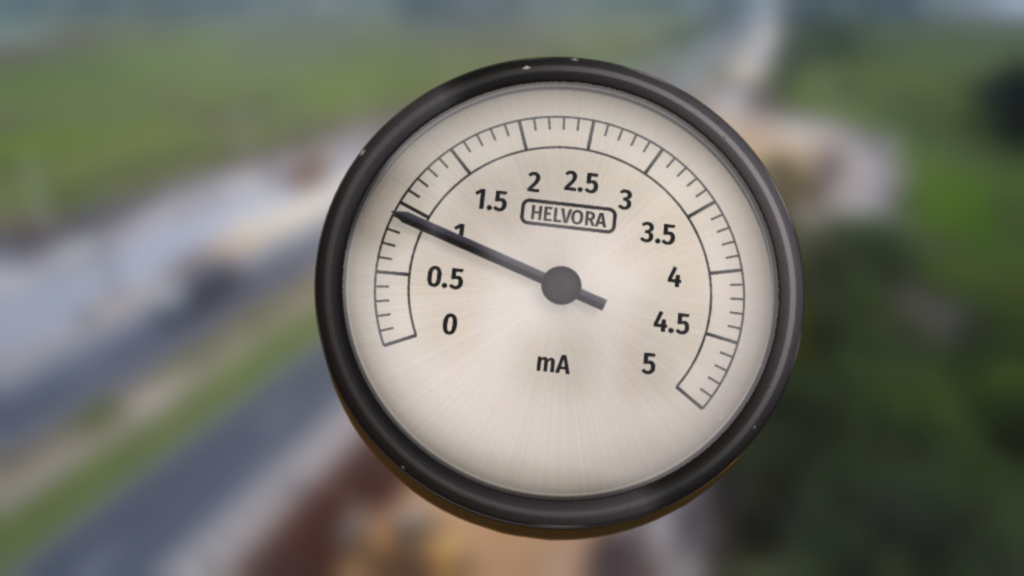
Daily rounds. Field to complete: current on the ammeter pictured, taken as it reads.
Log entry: 0.9 mA
